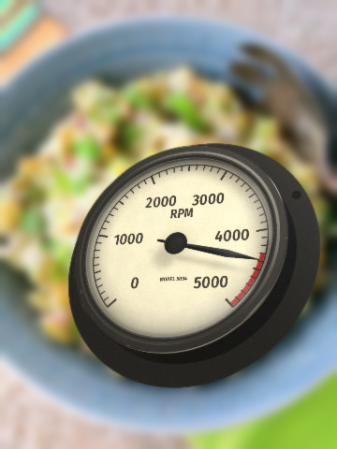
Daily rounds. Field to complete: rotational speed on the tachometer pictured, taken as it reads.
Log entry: 4400 rpm
